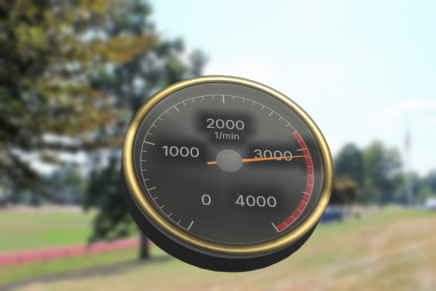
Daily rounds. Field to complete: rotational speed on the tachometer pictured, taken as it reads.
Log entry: 3100 rpm
